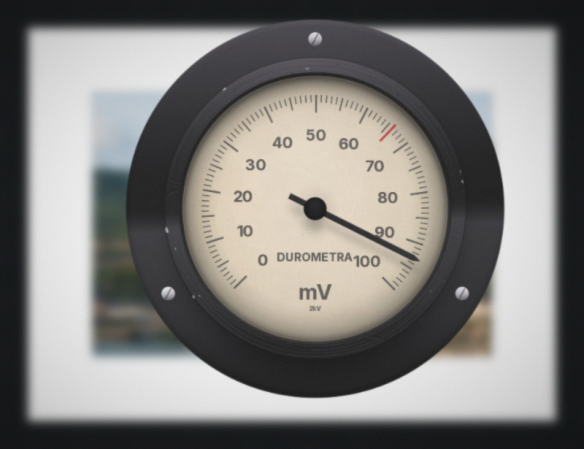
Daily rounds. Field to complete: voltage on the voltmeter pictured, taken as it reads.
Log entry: 93 mV
